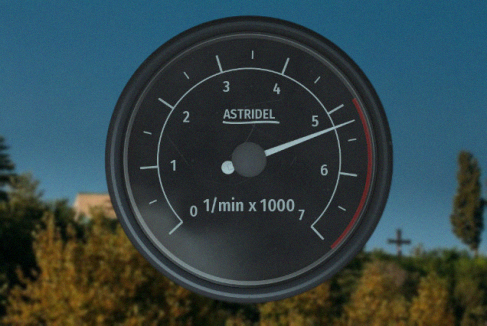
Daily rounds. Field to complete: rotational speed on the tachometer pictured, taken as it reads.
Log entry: 5250 rpm
